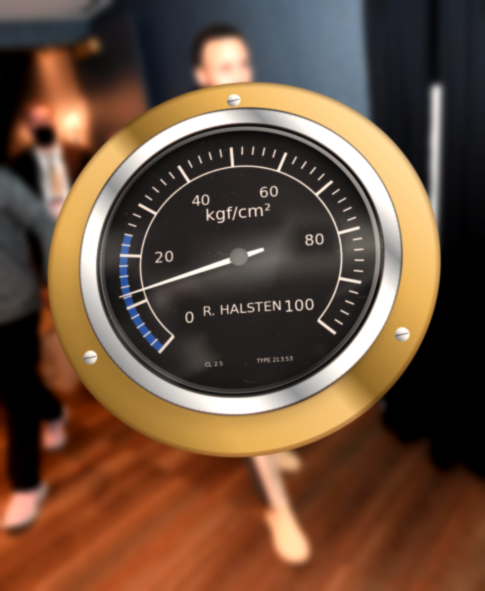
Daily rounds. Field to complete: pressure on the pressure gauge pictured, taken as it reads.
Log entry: 12 kg/cm²
